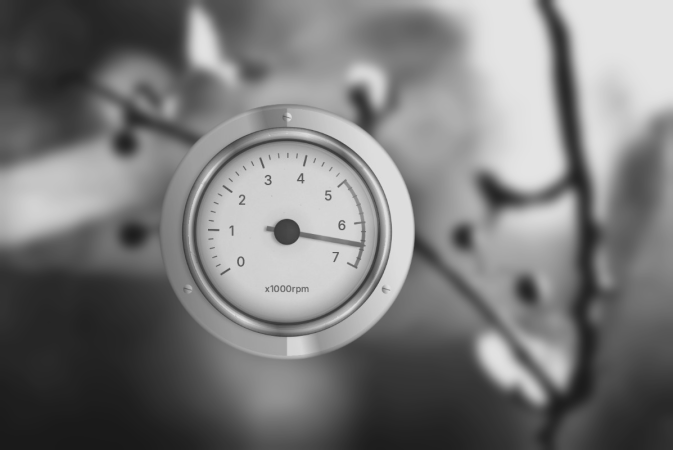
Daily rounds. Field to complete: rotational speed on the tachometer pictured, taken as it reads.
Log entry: 6500 rpm
